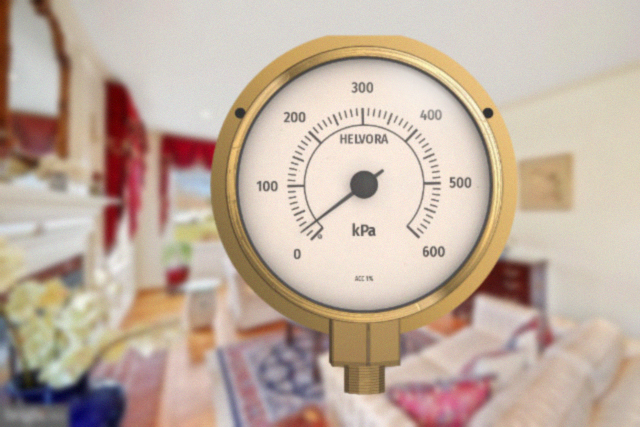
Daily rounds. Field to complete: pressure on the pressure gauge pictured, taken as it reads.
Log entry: 20 kPa
